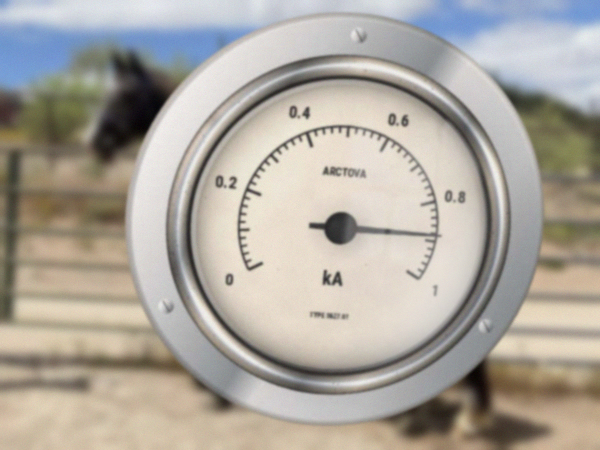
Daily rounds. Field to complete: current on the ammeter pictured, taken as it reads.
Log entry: 0.88 kA
